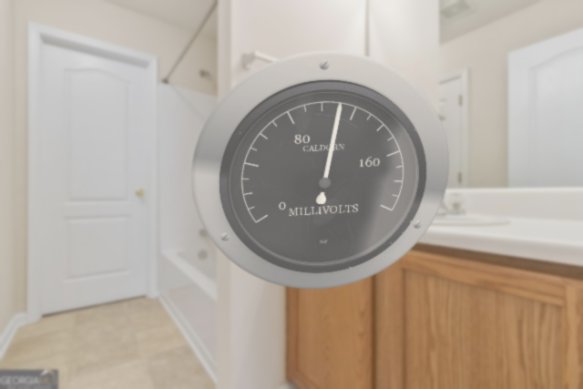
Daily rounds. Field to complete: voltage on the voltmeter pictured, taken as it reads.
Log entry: 110 mV
